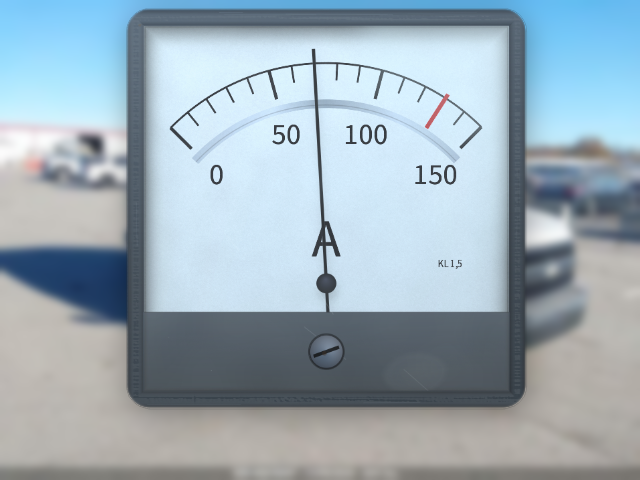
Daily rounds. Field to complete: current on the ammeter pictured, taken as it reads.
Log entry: 70 A
